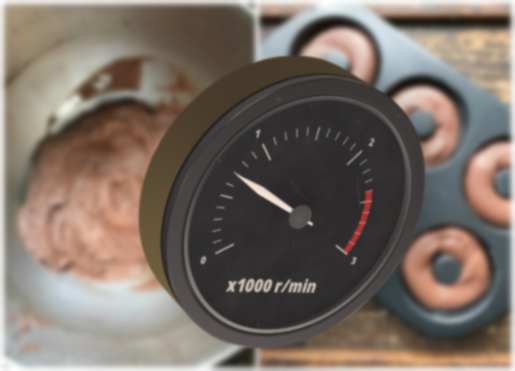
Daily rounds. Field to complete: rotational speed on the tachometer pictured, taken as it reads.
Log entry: 700 rpm
